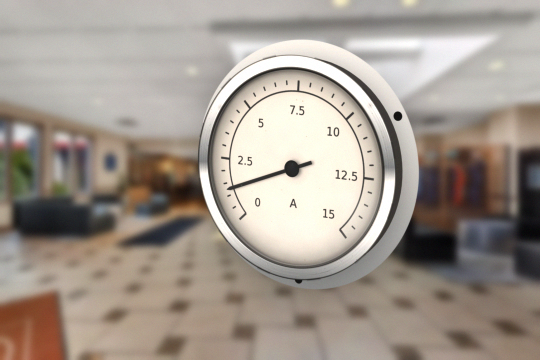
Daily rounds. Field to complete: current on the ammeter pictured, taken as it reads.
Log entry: 1.25 A
